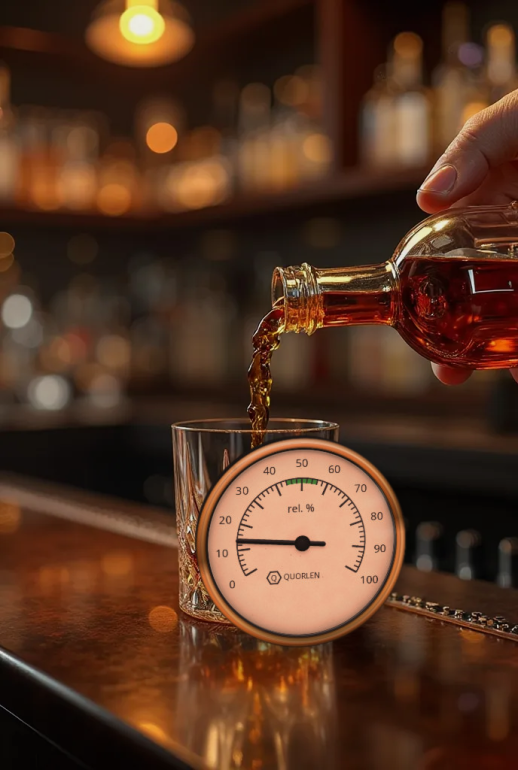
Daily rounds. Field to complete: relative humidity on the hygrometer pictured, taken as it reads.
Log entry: 14 %
